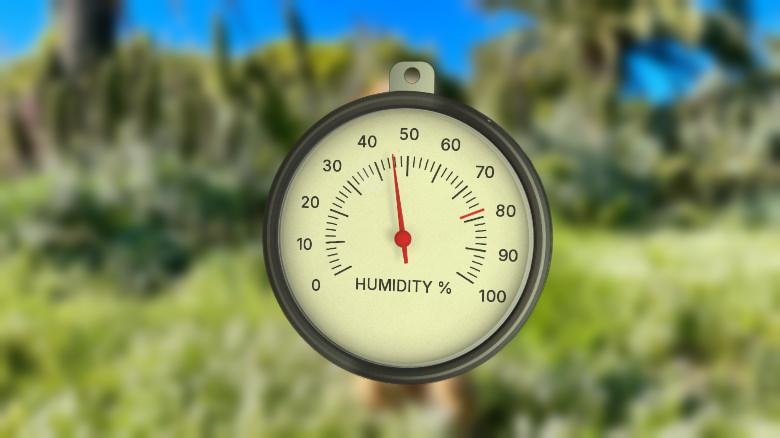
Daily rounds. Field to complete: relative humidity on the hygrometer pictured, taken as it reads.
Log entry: 46 %
